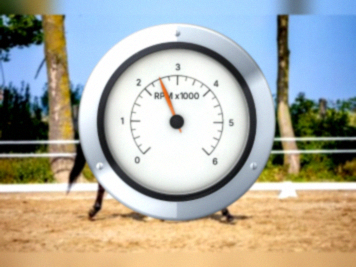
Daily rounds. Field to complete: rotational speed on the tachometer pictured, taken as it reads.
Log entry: 2500 rpm
